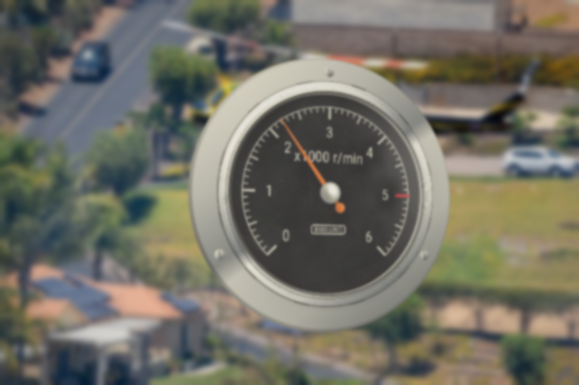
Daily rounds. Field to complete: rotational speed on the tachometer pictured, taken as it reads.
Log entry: 2200 rpm
